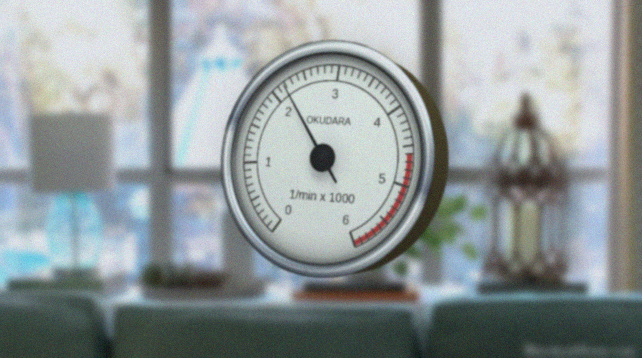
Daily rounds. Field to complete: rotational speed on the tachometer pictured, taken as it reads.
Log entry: 2200 rpm
